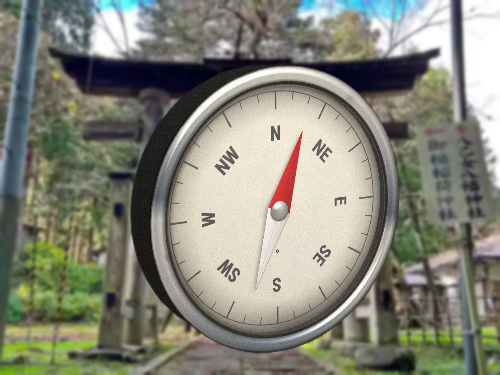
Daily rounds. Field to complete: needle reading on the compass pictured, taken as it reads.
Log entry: 20 °
